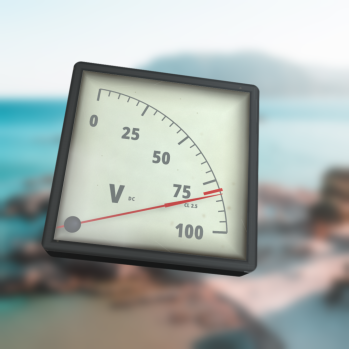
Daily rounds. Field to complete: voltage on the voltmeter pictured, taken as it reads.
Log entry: 82.5 V
